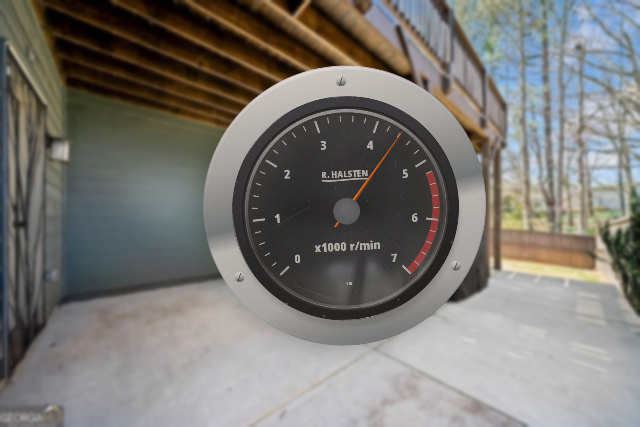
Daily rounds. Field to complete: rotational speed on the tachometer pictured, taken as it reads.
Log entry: 4400 rpm
